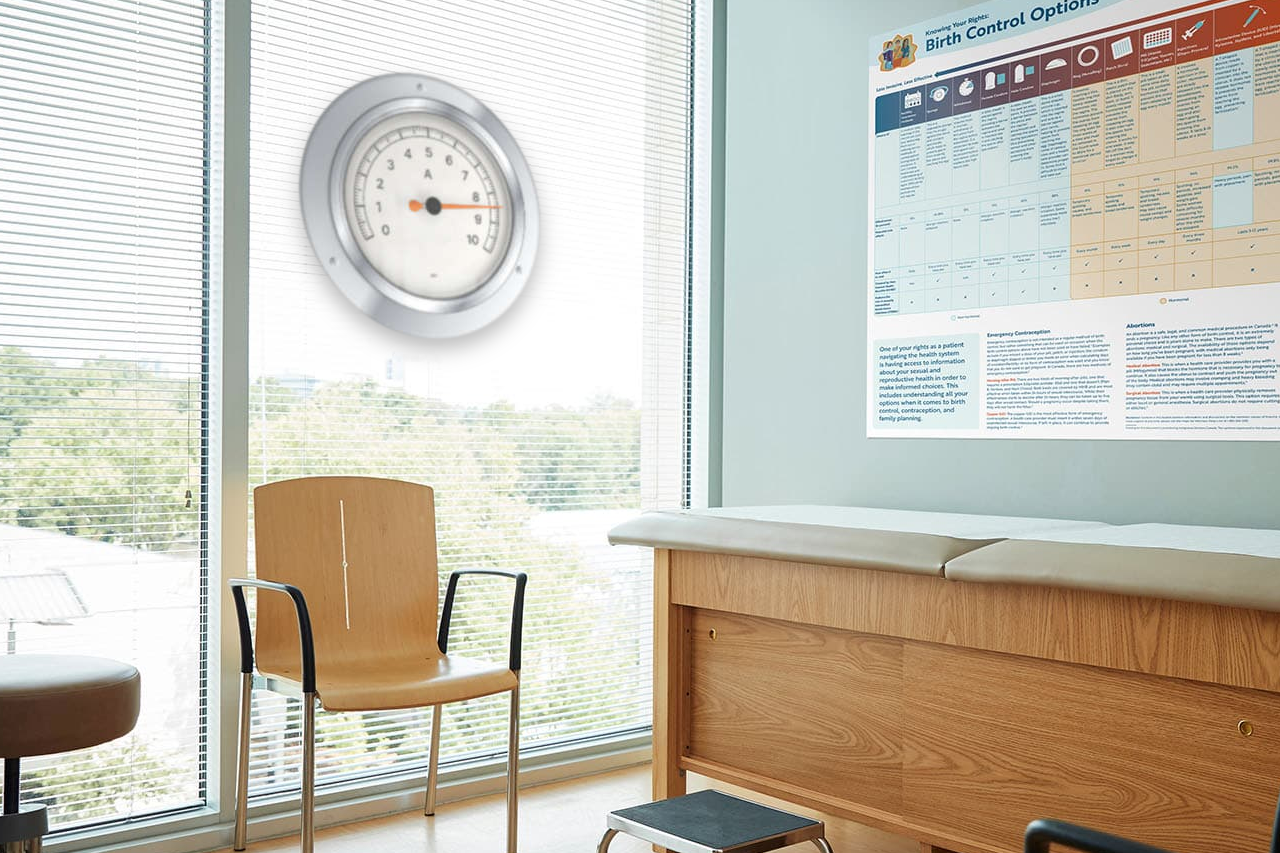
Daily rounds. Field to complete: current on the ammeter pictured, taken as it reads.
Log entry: 8.5 A
